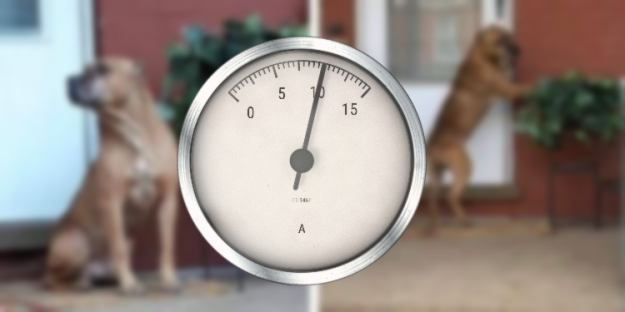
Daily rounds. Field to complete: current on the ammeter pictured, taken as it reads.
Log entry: 10 A
